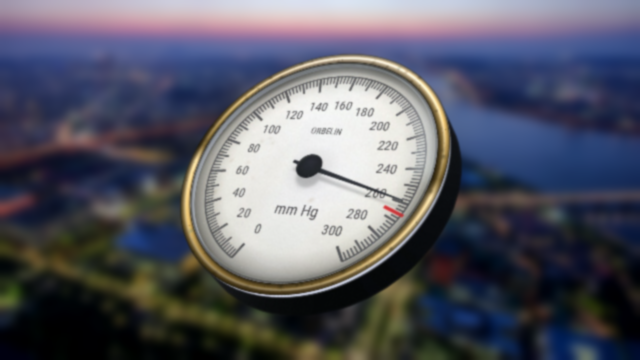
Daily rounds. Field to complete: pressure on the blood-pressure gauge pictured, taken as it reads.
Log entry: 260 mmHg
